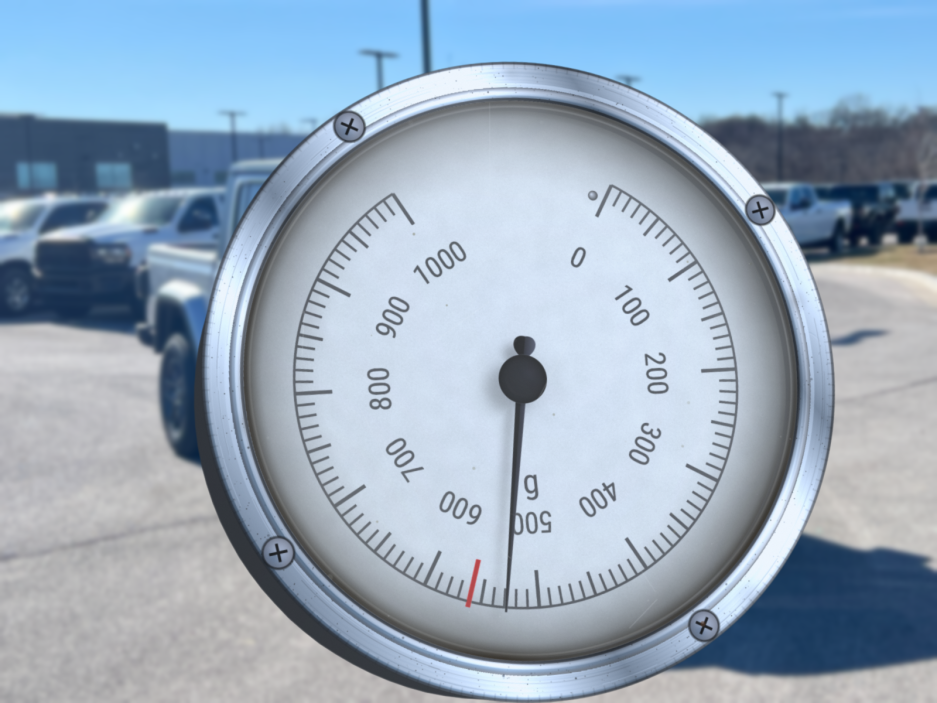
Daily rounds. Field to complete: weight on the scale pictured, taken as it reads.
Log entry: 530 g
